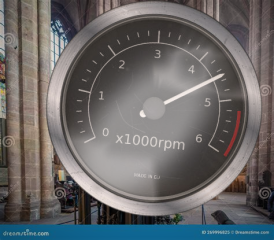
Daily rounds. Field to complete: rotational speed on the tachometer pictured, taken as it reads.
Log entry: 4500 rpm
